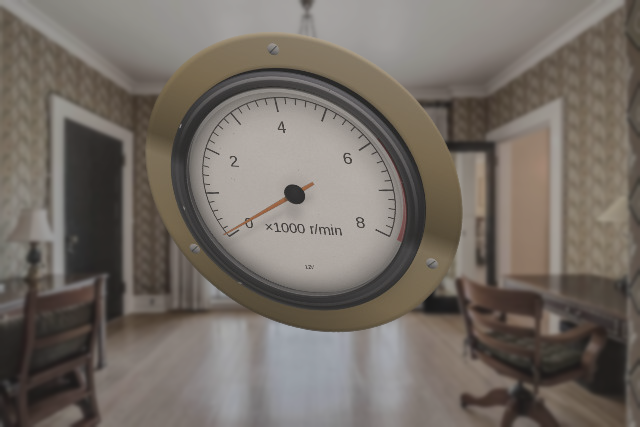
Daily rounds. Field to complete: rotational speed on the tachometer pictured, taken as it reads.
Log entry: 100 rpm
